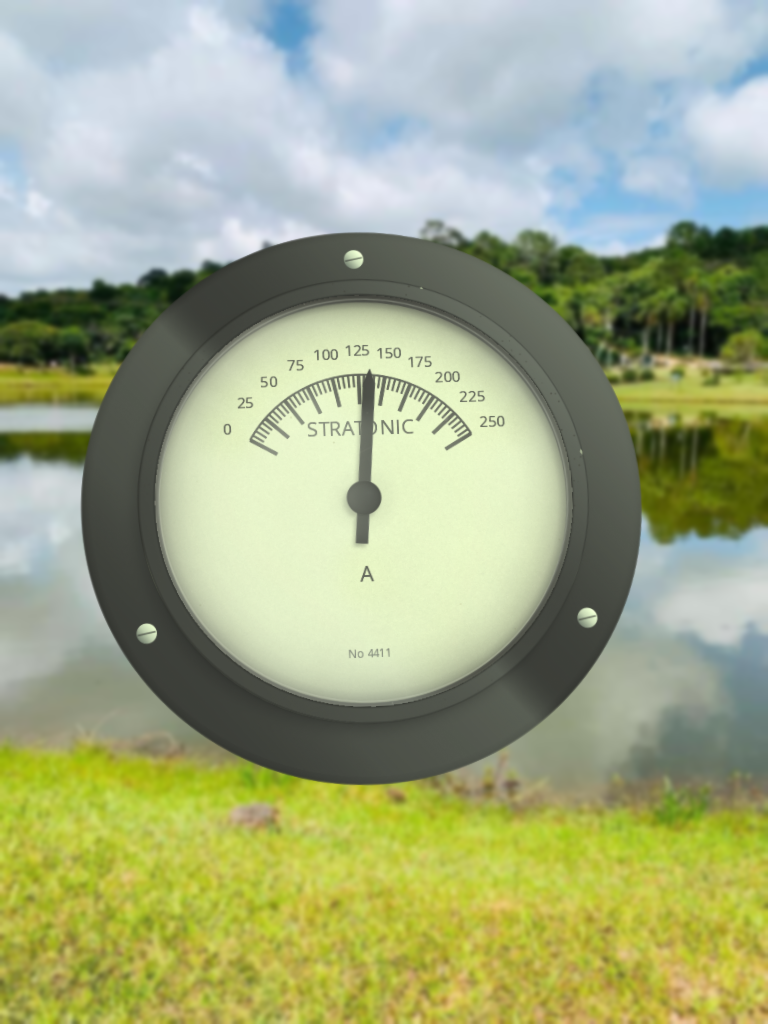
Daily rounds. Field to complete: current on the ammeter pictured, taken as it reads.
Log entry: 135 A
